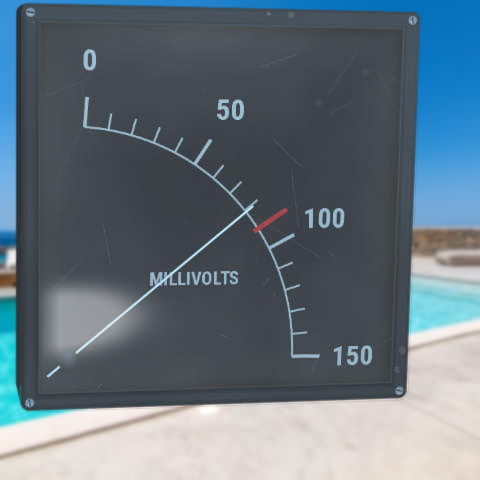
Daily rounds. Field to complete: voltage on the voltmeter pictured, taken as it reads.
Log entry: 80 mV
